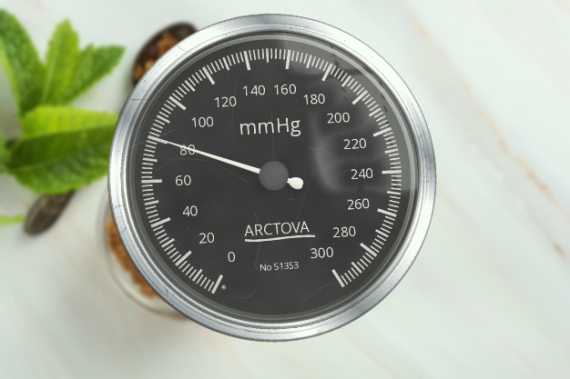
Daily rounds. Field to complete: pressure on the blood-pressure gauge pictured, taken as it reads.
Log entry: 80 mmHg
